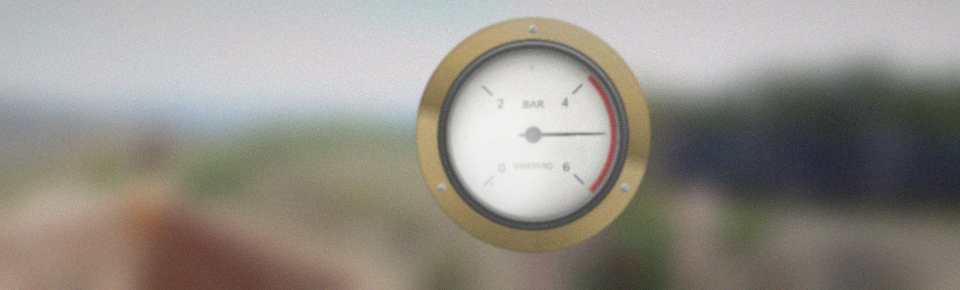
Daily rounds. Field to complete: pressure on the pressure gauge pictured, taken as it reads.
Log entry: 5 bar
